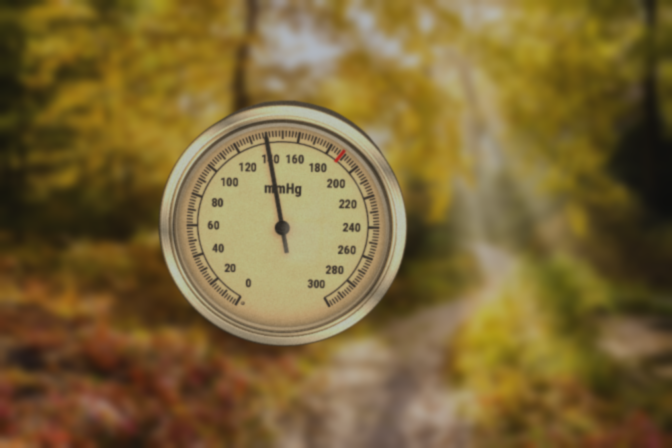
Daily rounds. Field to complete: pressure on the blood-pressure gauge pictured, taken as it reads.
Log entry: 140 mmHg
